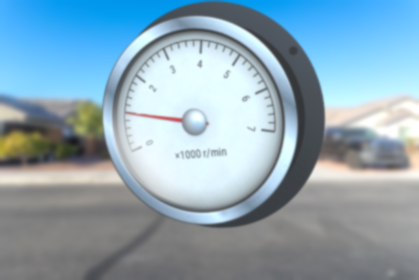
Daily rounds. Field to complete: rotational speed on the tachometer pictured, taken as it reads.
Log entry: 1000 rpm
